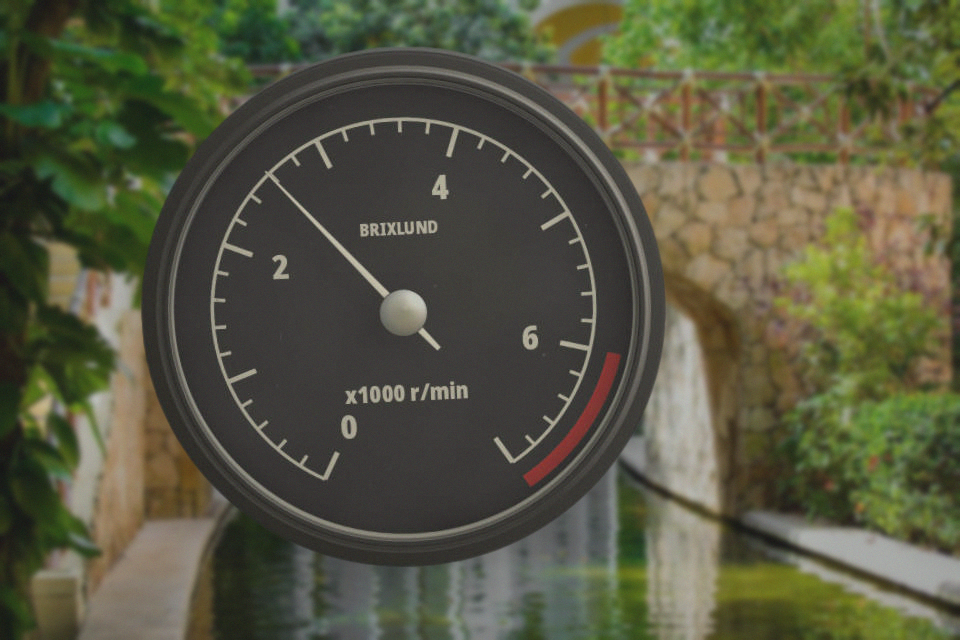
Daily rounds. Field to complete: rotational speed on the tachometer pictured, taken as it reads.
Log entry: 2600 rpm
